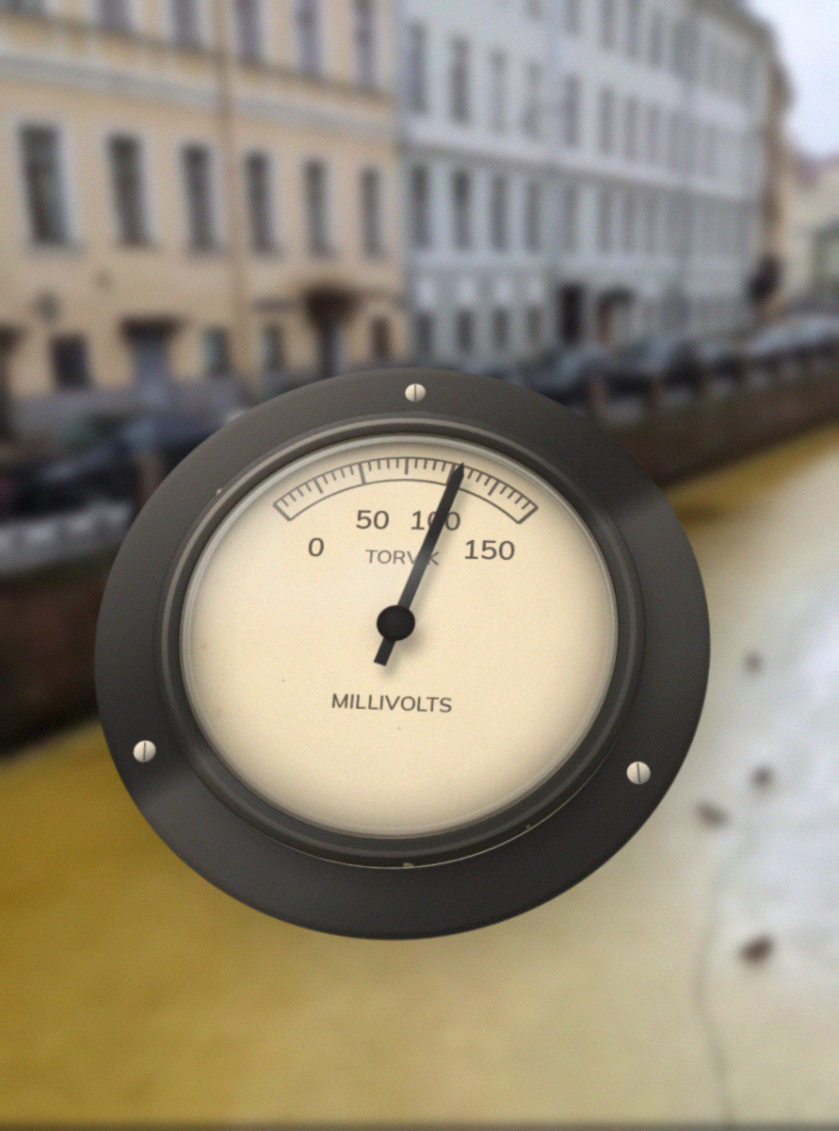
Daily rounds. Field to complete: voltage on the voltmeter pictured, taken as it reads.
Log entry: 105 mV
